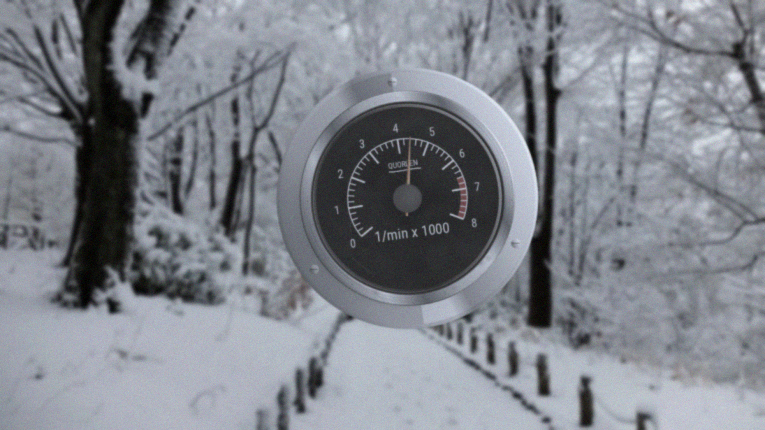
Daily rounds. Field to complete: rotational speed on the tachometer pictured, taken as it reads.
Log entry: 4400 rpm
